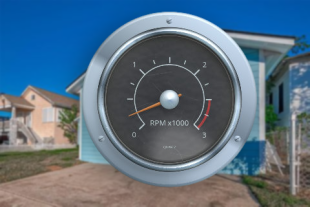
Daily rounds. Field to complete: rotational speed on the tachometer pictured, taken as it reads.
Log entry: 250 rpm
